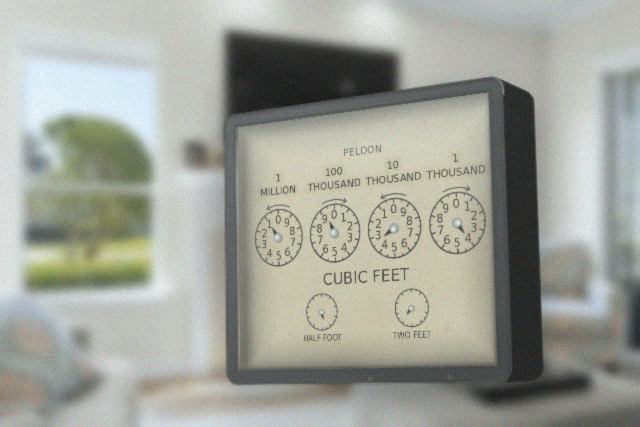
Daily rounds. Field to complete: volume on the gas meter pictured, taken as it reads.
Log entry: 93400 ft³
